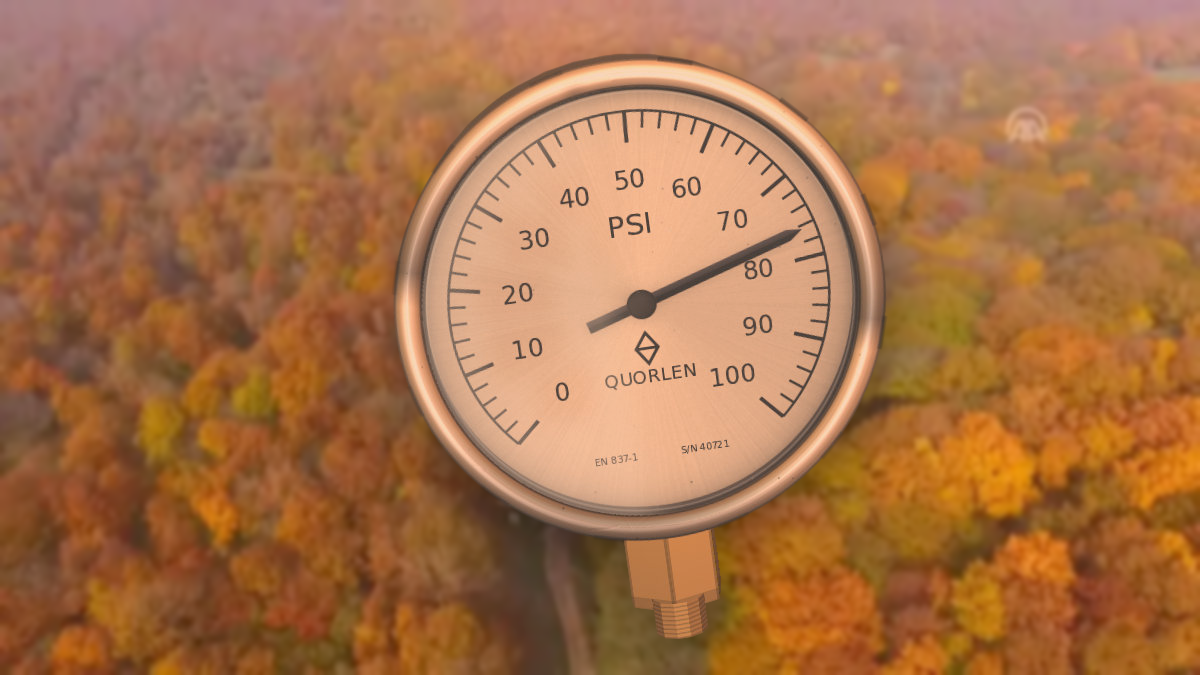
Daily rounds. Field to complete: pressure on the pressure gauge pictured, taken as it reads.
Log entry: 76 psi
